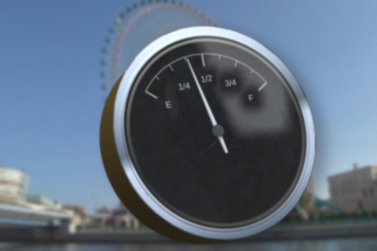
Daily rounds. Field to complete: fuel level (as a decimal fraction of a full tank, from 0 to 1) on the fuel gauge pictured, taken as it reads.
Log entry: 0.375
